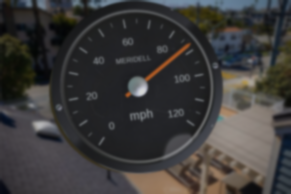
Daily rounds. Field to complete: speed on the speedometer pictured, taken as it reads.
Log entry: 87.5 mph
